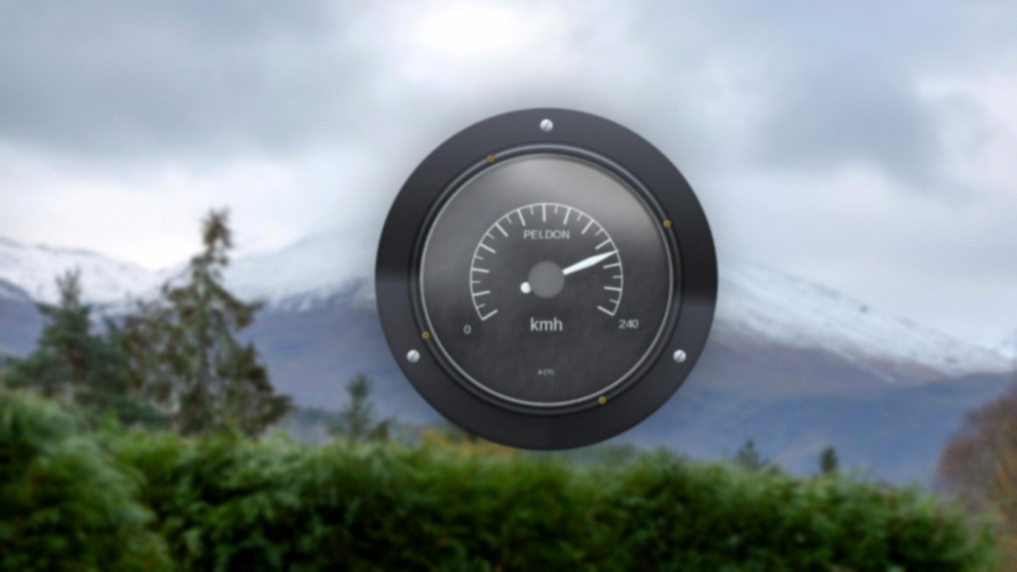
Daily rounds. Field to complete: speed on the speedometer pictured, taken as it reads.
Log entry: 190 km/h
